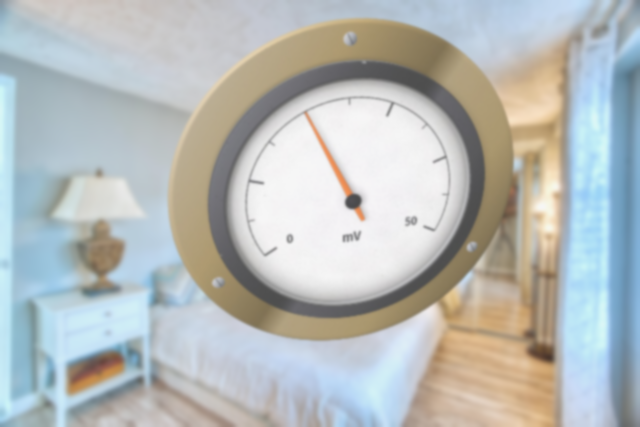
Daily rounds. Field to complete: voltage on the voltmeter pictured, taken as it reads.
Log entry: 20 mV
